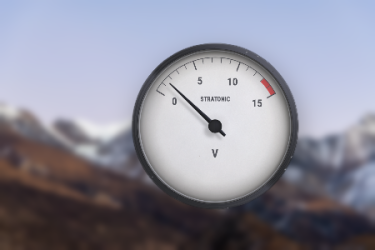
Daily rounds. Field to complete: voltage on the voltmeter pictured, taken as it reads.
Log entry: 1.5 V
